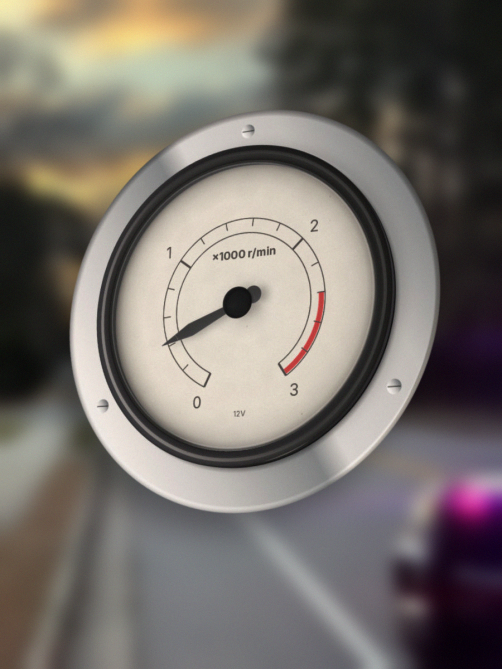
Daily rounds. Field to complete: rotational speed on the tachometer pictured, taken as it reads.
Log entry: 400 rpm
